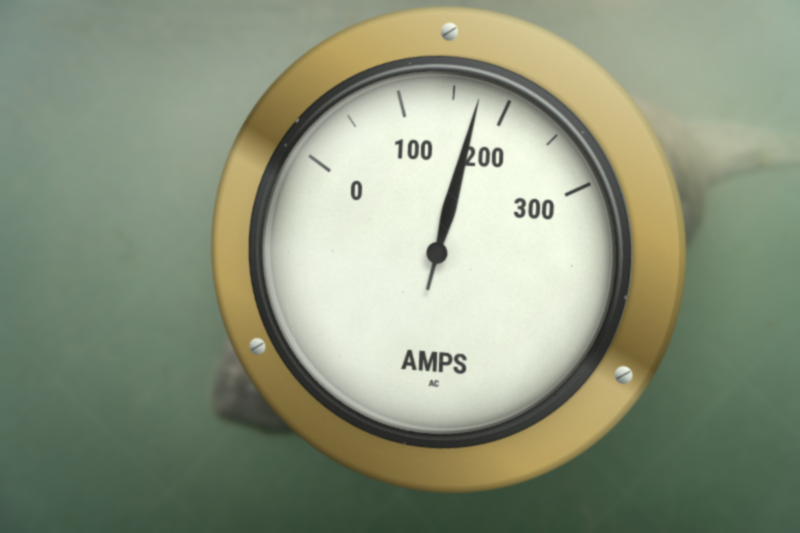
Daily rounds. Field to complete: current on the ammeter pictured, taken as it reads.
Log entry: 175 A
